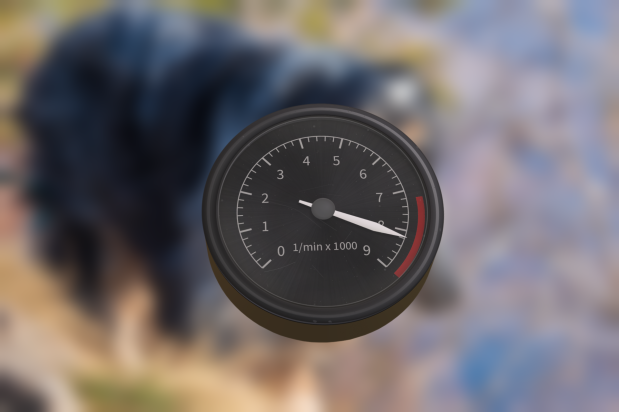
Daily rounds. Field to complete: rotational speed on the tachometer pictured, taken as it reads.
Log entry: 8200 rpm
